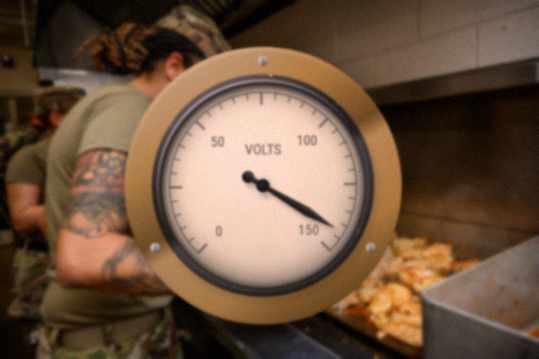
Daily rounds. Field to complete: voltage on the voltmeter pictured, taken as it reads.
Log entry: 142.5 V
